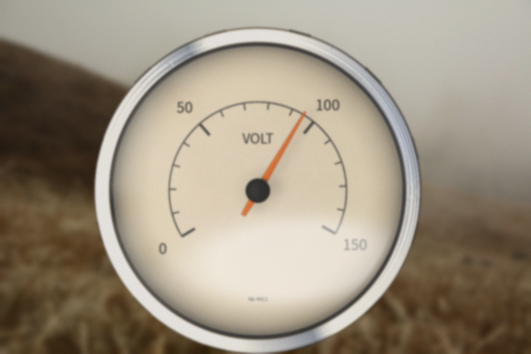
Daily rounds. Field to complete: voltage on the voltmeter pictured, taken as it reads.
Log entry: 95 V
